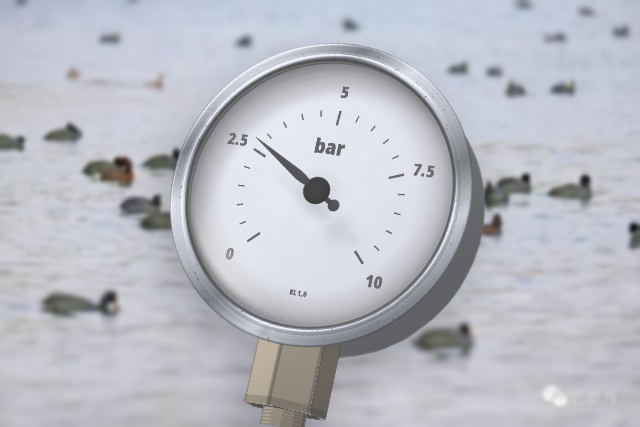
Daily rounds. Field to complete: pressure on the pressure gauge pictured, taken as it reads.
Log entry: 2.75 bar
